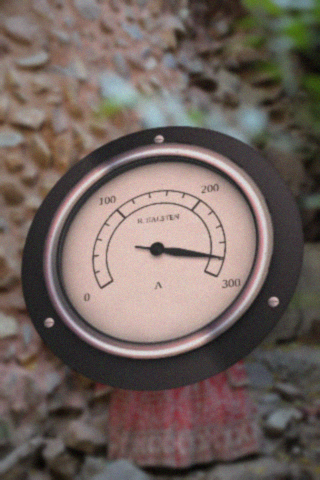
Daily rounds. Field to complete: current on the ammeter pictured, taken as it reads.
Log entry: 280 A
